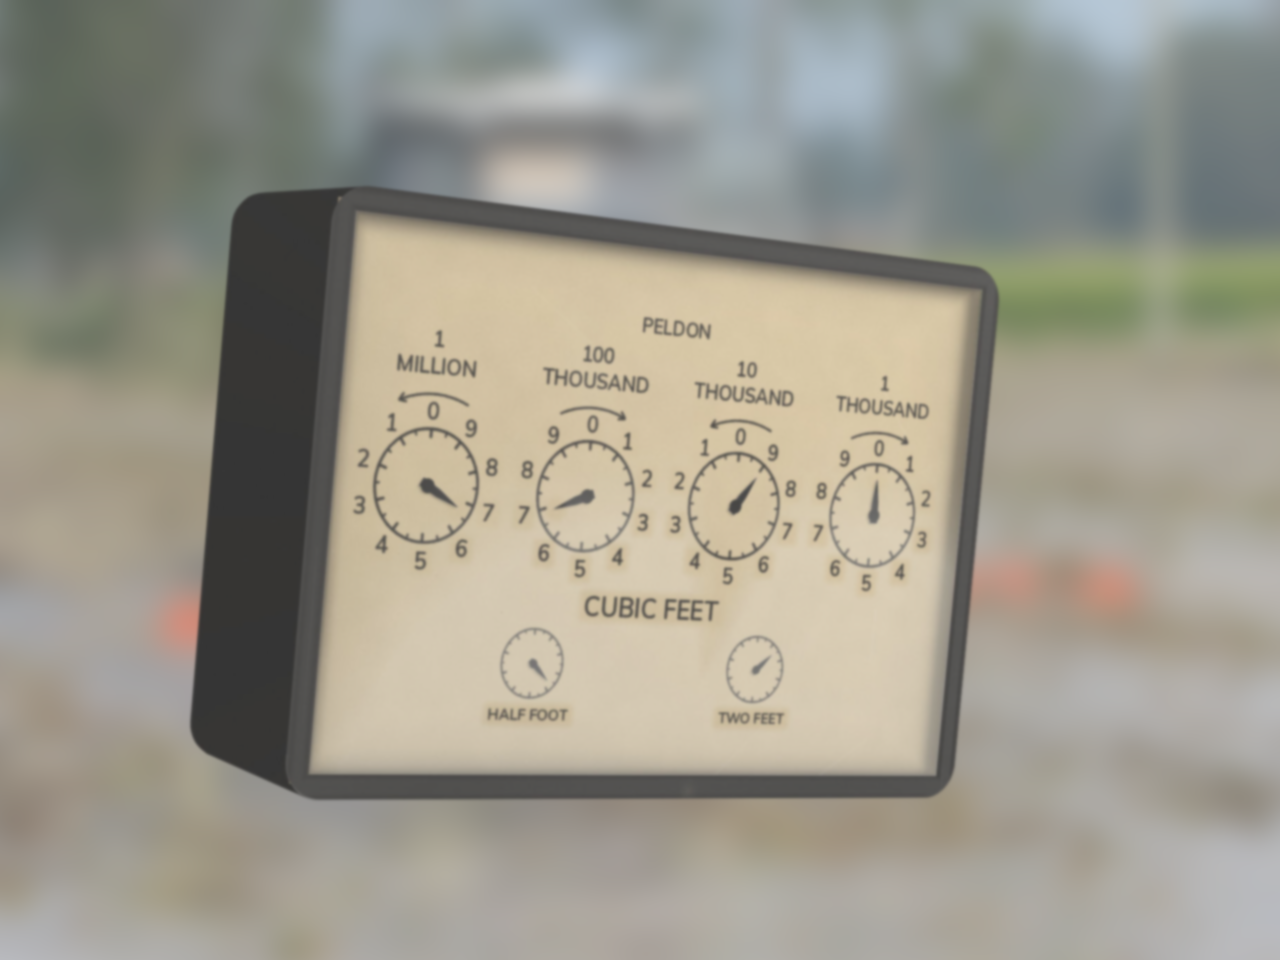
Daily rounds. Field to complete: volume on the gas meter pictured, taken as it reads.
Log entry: 669000 ft³
